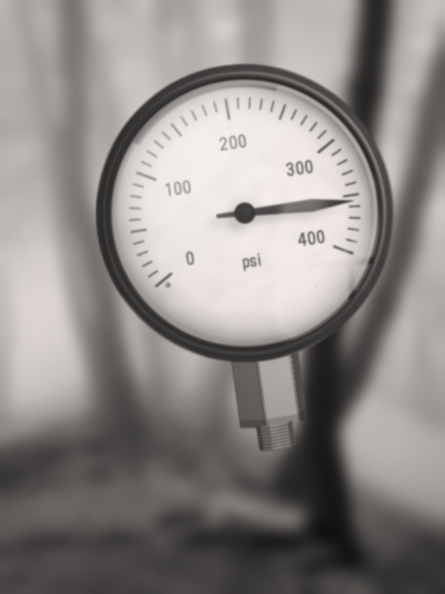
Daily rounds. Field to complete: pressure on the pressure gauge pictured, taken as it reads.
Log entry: 355 psi
